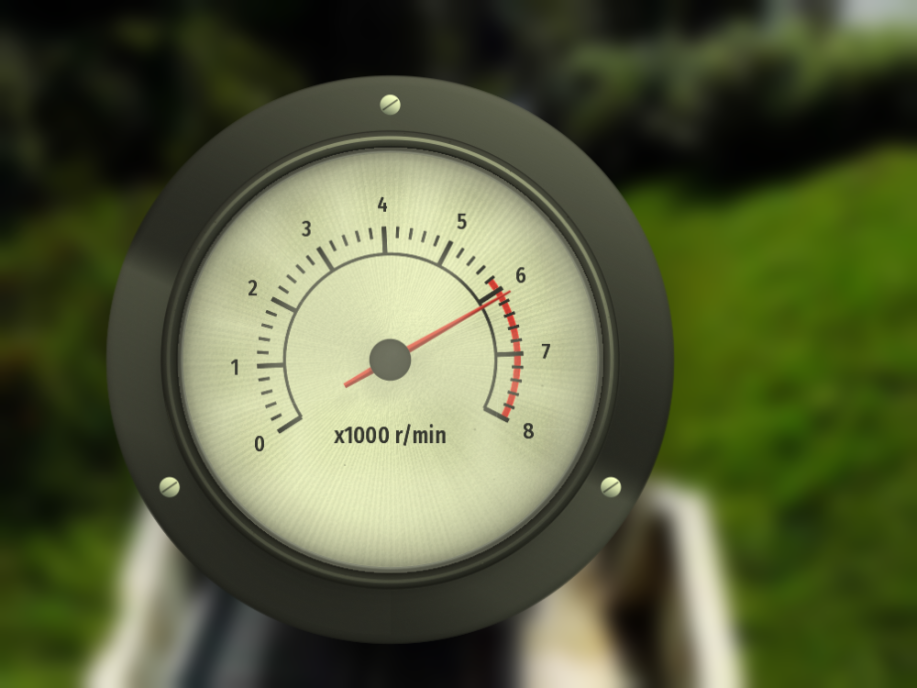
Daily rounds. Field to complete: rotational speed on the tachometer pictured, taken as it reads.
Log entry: 6100 rpm
